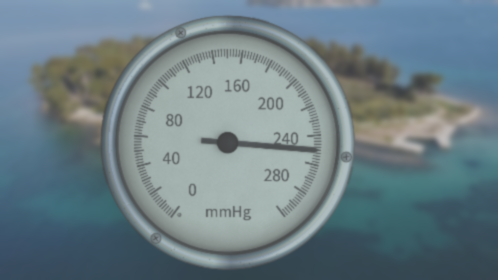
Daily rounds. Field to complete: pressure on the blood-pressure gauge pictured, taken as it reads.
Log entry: 250 mmHg
